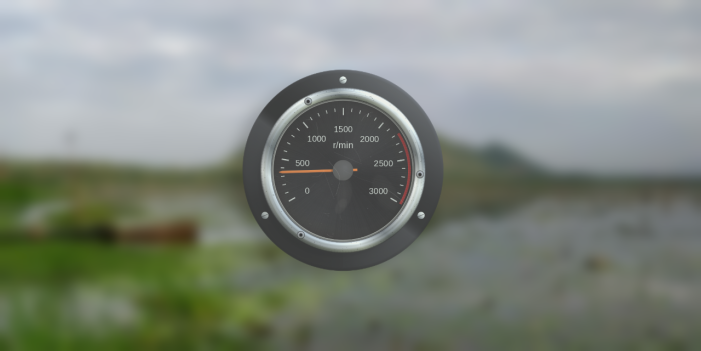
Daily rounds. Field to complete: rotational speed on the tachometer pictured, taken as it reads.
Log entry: 350 rpm
